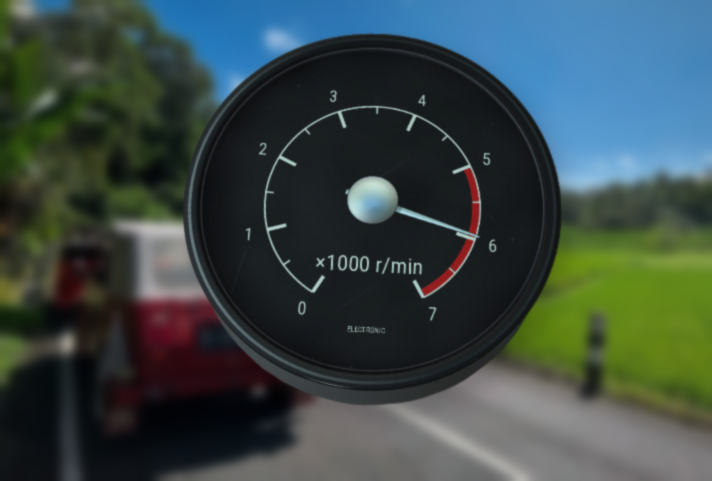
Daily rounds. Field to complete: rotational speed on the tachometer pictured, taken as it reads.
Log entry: 6000 rpm
